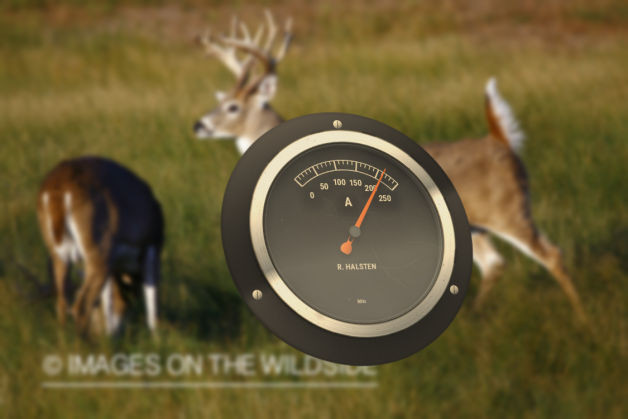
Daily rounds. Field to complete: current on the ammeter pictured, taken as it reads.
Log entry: 210 A
